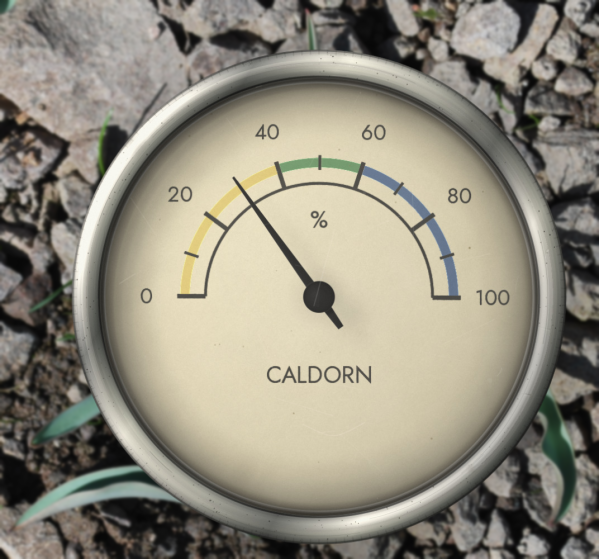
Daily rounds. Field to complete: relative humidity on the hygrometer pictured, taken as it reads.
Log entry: 30 %
